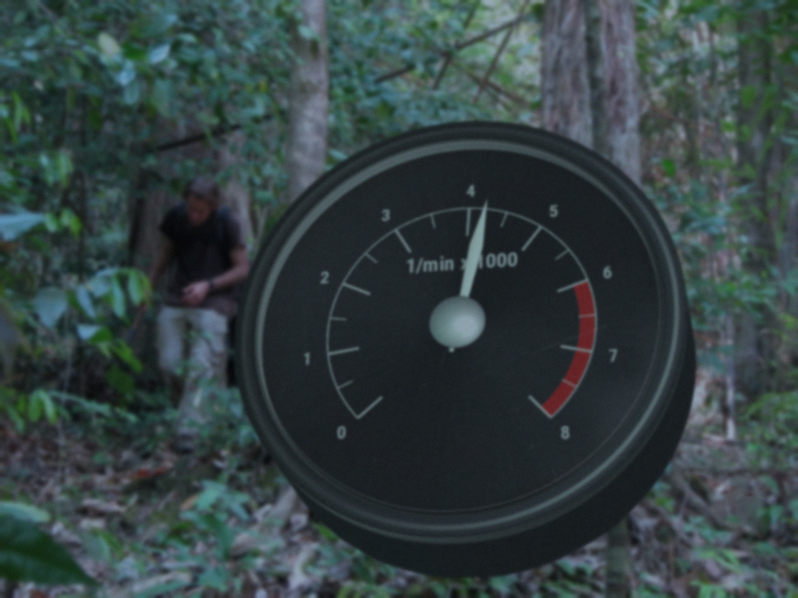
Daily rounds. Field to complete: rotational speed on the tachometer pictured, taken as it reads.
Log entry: 4250 rpm
